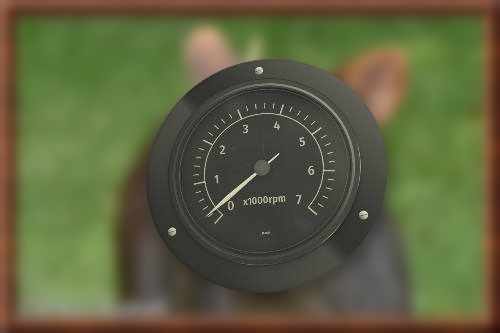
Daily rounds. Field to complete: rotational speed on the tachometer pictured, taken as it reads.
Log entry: 200 rpm
